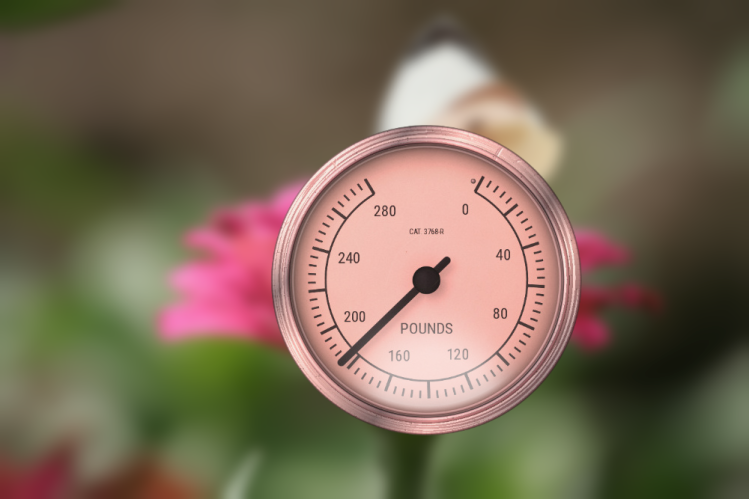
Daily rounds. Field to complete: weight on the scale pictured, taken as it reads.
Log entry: 184 lb
